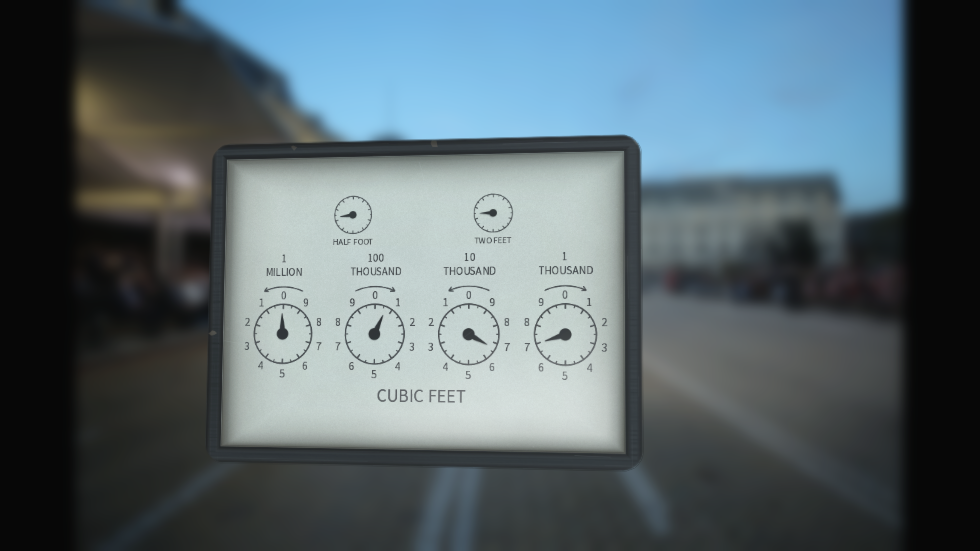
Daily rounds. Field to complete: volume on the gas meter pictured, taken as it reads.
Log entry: 6700 ft³
